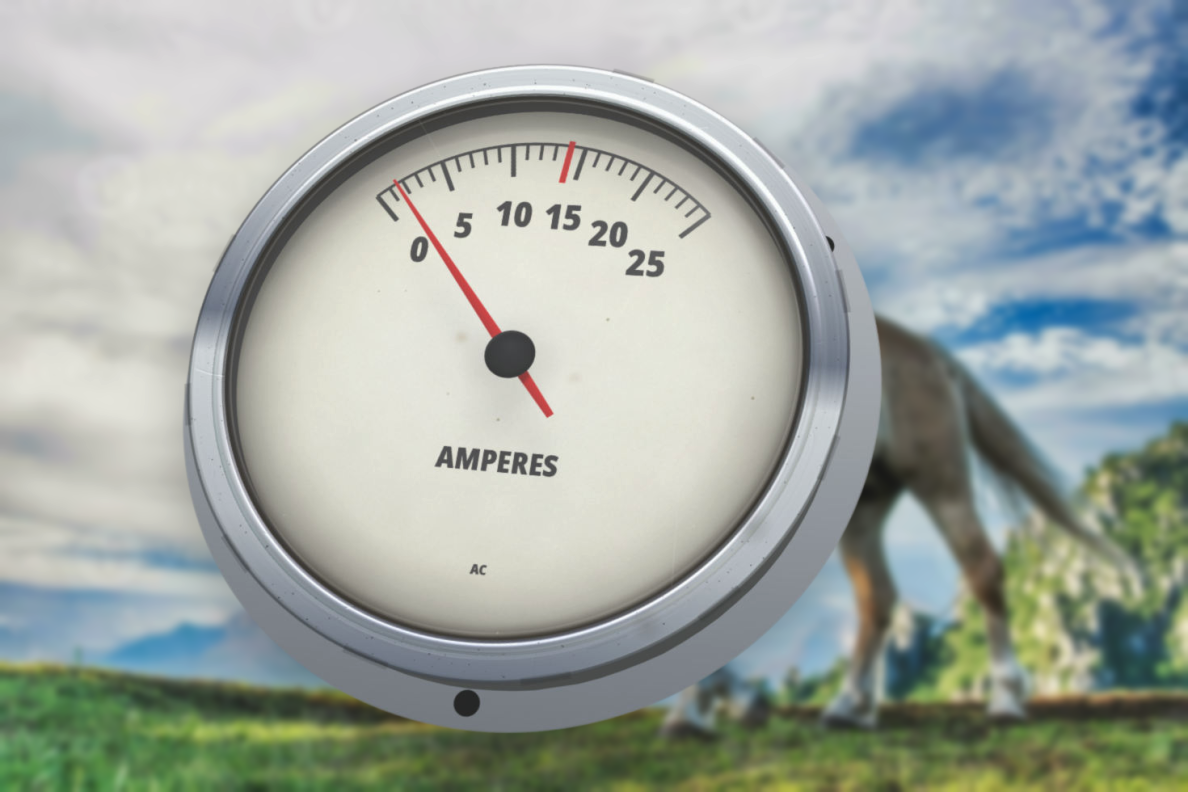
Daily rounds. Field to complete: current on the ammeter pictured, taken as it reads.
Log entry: 1.5 A
